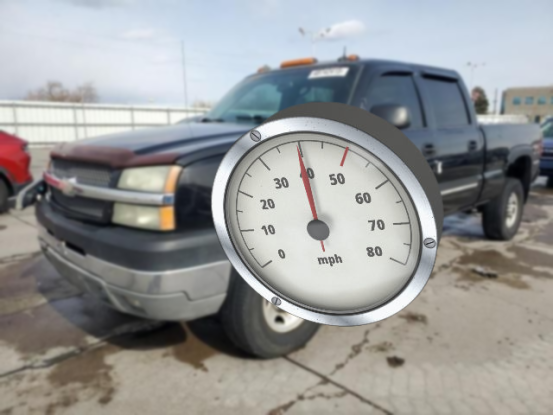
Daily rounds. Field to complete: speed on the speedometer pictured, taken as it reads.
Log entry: 40 mph
